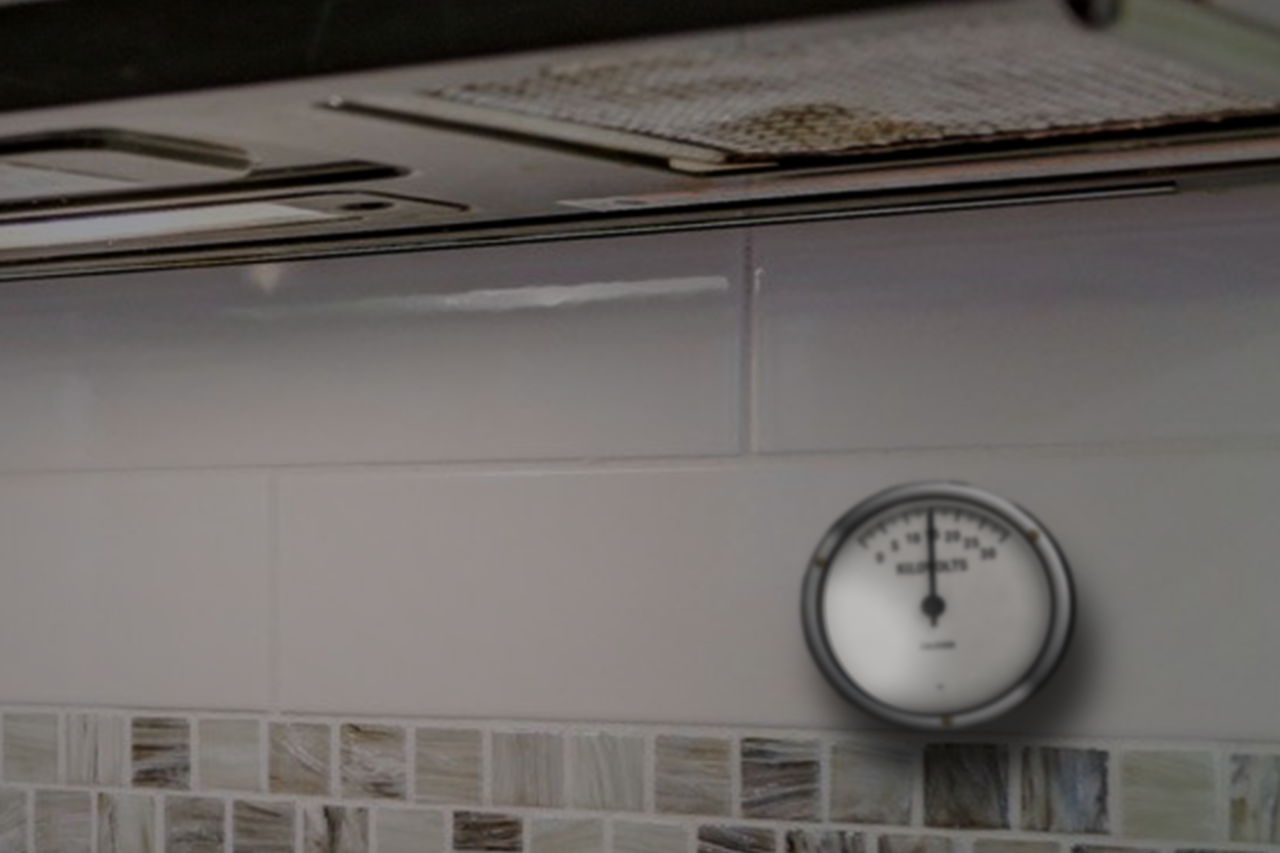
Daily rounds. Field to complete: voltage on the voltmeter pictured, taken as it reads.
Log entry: 15 kV
